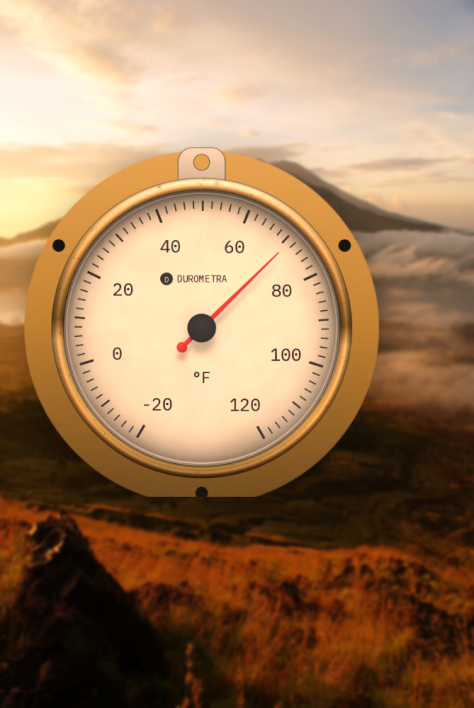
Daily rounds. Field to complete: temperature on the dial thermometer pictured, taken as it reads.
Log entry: 71 °F
